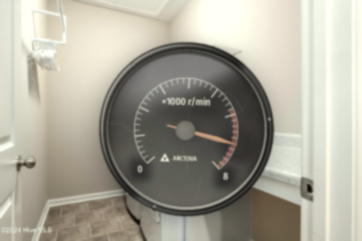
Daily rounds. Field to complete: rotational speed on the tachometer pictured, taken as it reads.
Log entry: 7000 rpm
